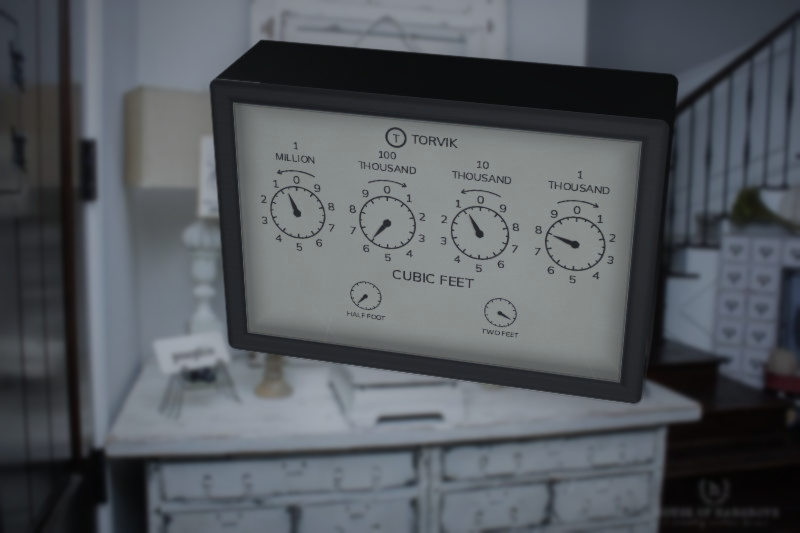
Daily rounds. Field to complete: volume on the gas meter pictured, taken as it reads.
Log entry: 60800 ft³
